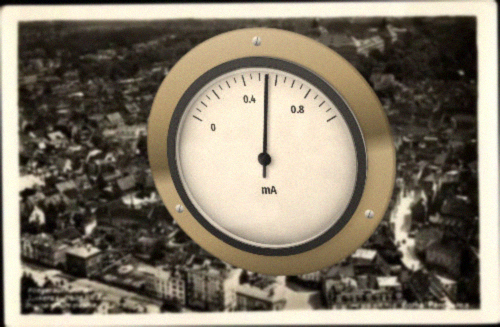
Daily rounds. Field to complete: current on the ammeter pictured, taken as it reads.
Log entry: 0.55 mA
